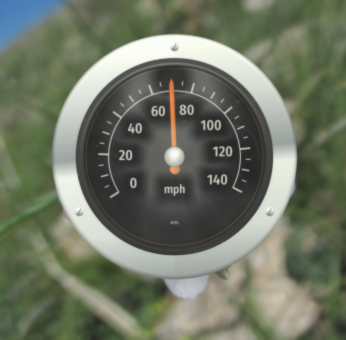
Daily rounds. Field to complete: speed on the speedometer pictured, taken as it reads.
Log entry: 70 mph
